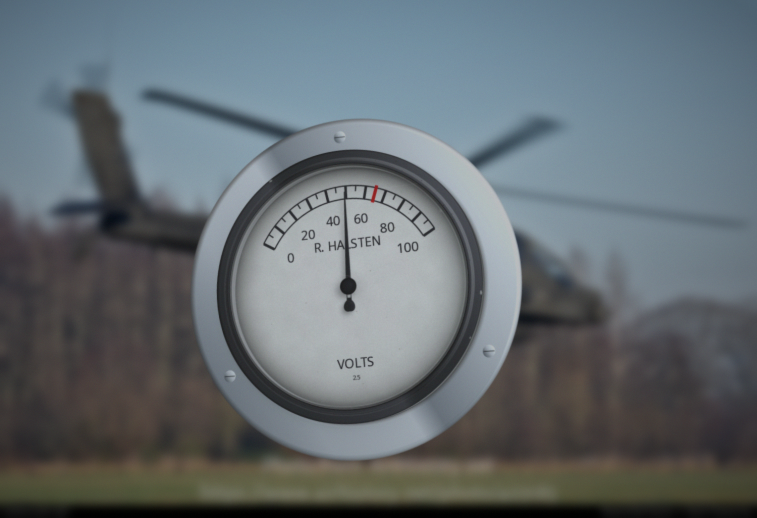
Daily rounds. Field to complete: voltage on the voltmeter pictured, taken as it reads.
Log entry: 50 V
